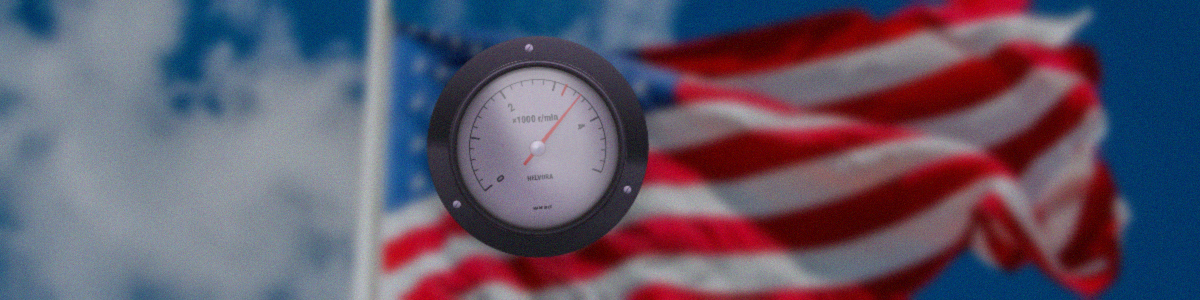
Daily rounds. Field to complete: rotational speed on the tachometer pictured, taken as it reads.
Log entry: 3500 rpm
